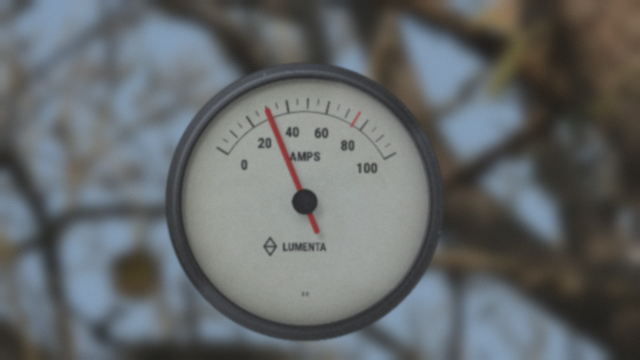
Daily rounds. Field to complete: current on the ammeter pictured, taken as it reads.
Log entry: 30 A
